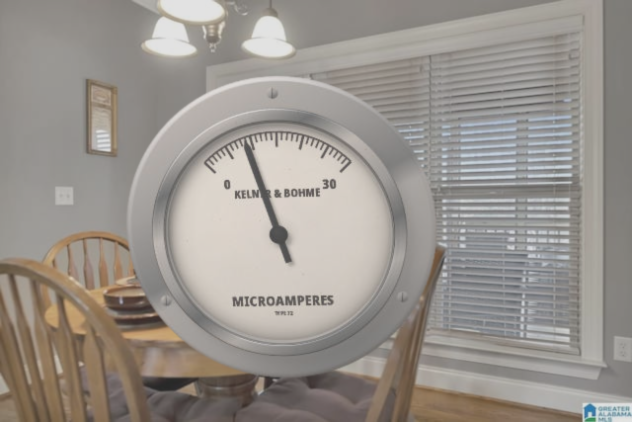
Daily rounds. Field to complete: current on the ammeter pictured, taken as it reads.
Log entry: 9 µA
